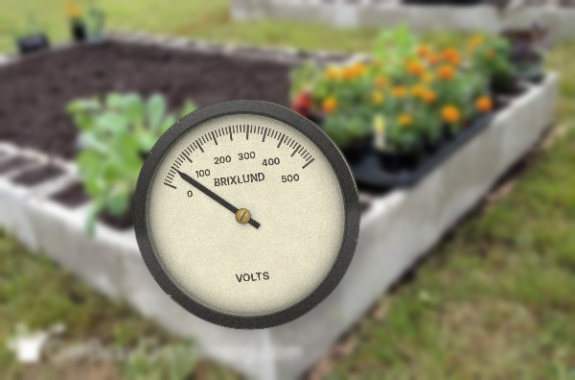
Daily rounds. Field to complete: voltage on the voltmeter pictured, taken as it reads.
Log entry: 50 V
